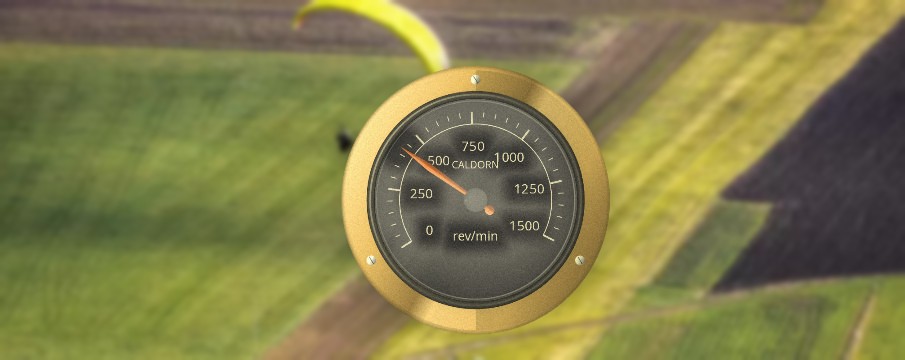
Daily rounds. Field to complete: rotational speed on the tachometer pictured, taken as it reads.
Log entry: 425 rpm
